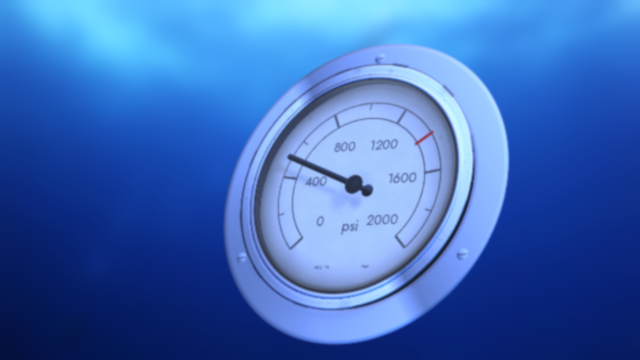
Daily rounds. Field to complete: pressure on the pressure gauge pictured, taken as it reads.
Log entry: 500 psi
